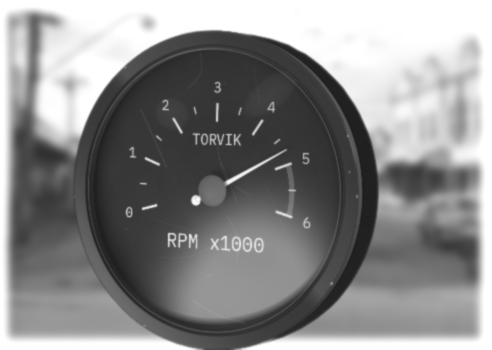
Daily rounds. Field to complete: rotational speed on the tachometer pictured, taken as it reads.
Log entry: 4750 rpm
